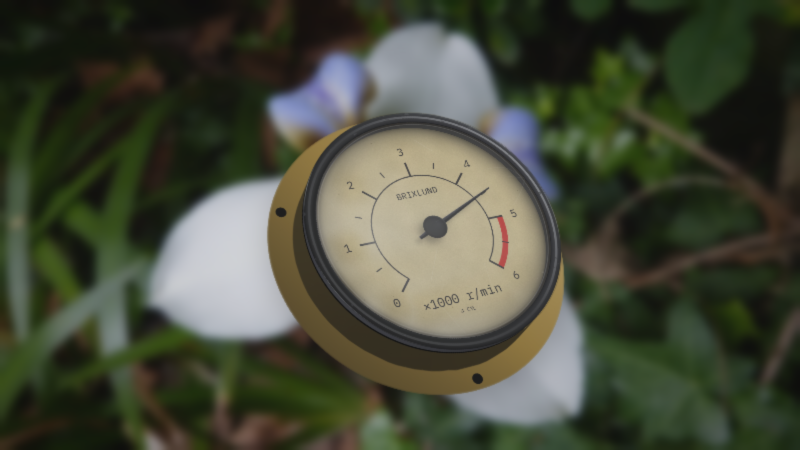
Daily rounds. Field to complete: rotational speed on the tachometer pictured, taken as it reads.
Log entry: 4500 rpm
